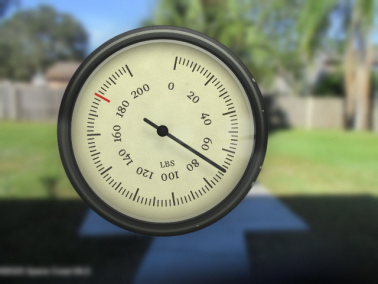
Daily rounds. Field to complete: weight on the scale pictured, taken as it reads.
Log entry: 70 lb
